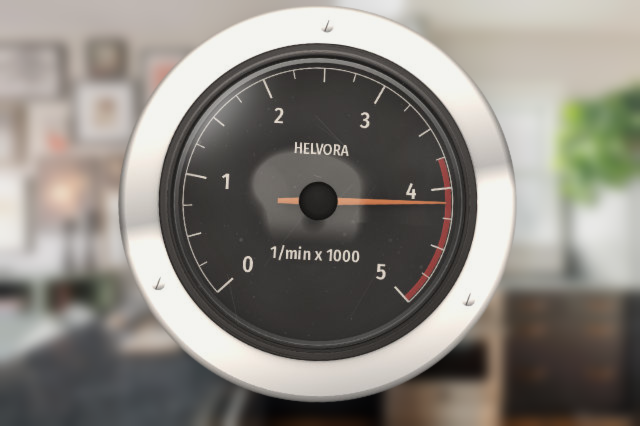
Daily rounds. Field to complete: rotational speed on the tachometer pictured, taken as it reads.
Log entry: 4125 rpm
